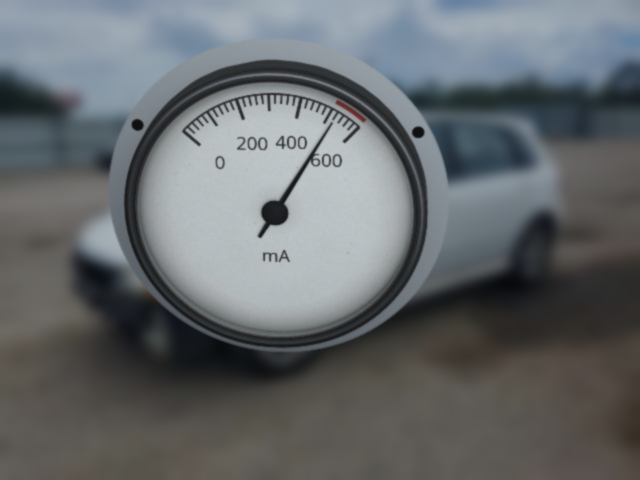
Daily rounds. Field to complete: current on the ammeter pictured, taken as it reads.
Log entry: 520 mA
